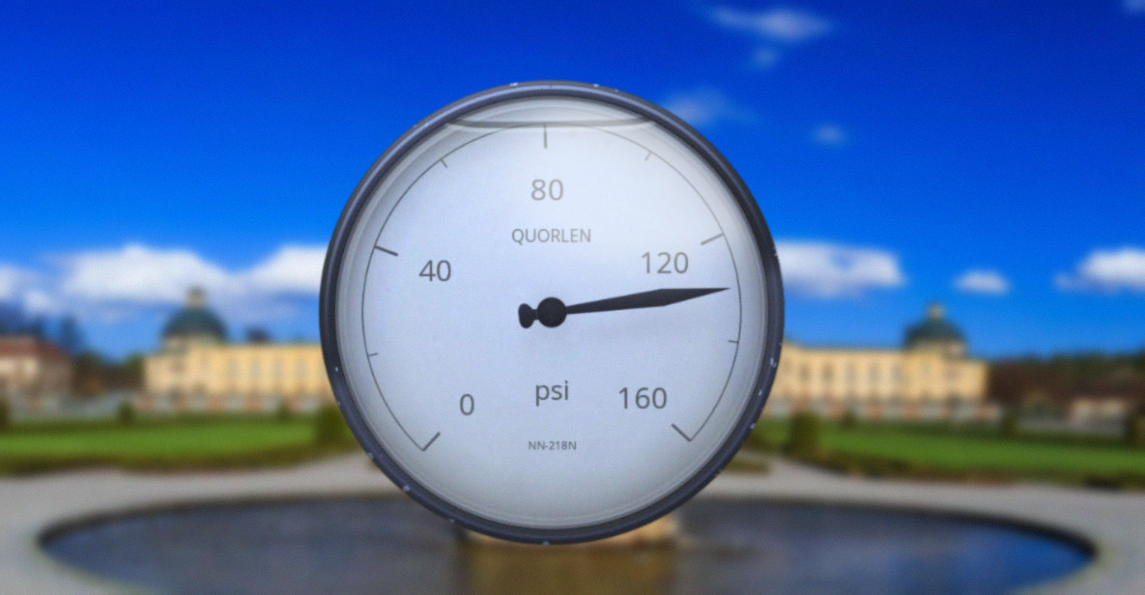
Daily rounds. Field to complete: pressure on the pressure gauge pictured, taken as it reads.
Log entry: 130 psi
